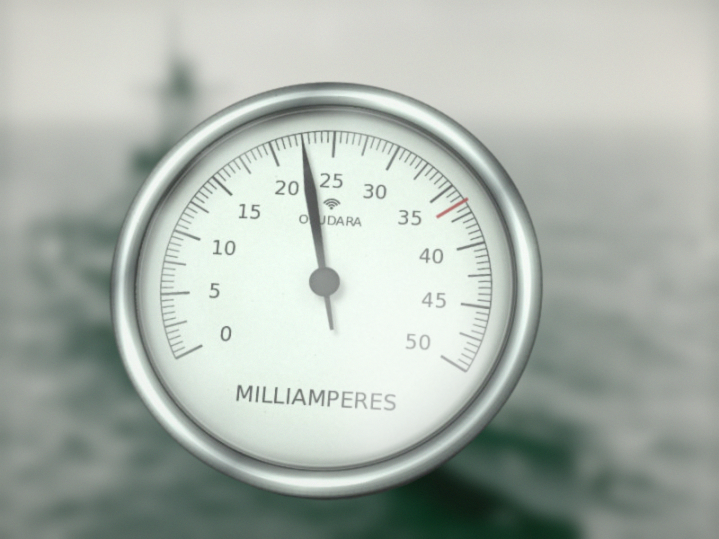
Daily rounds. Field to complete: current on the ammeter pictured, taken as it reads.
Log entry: 22.5 mA
